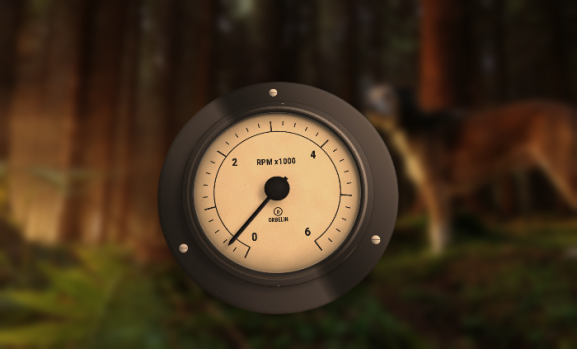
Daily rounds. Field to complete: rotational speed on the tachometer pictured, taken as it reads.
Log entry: 300 rpm
